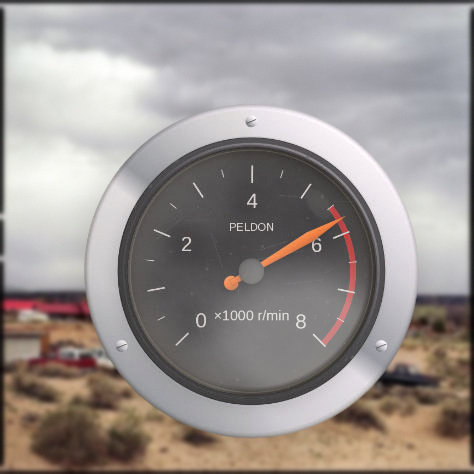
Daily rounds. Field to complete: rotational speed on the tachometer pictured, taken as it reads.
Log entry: 5750 rpm
